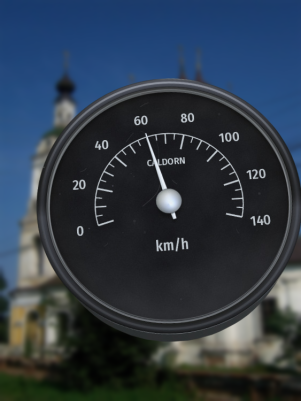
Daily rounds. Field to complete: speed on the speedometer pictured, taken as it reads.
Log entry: 60 km/h
